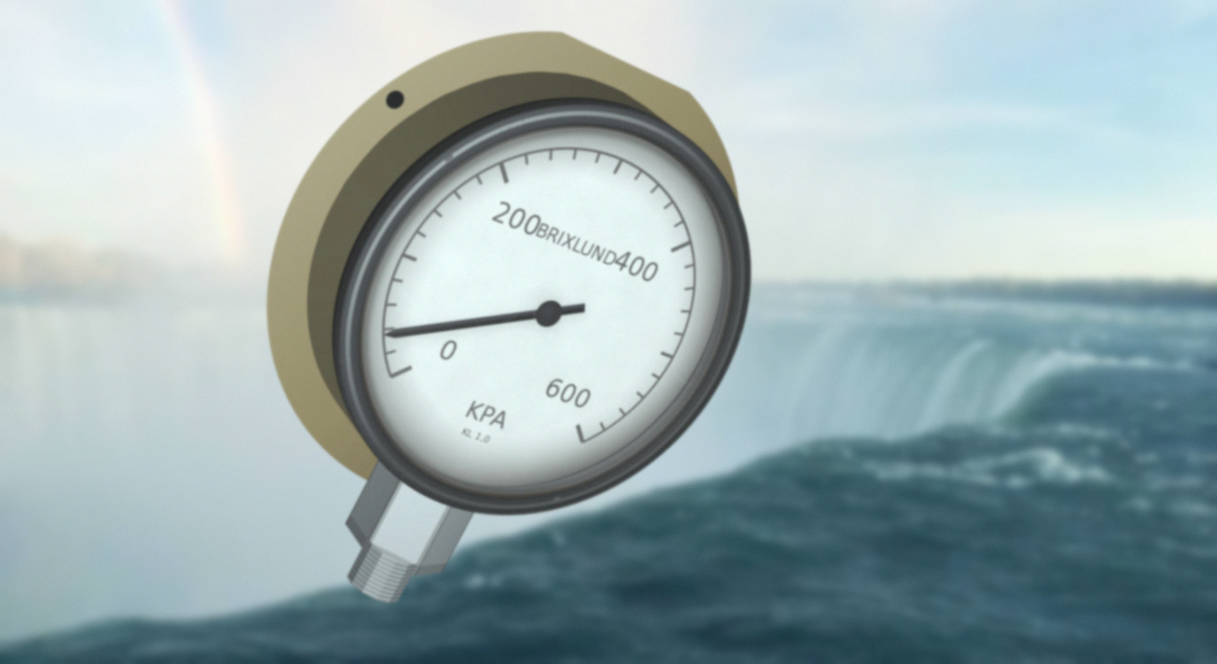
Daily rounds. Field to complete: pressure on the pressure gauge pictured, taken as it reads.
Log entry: 40 kPa
